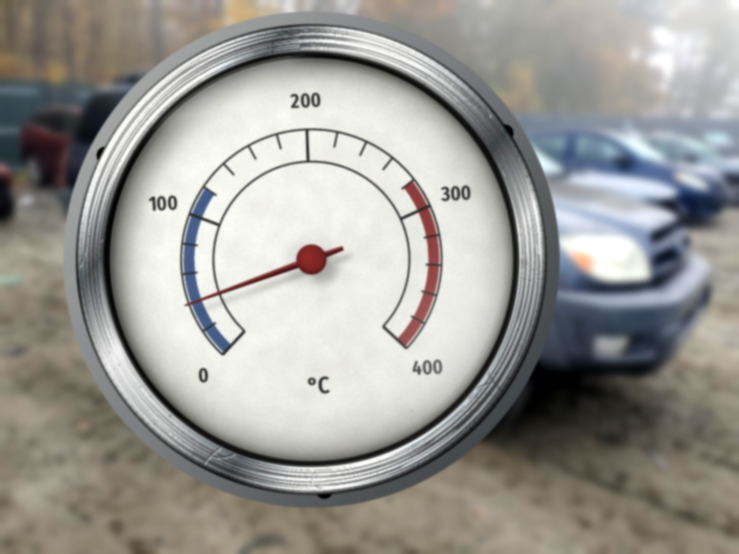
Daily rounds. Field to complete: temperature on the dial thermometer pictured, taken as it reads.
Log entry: 40 °C
